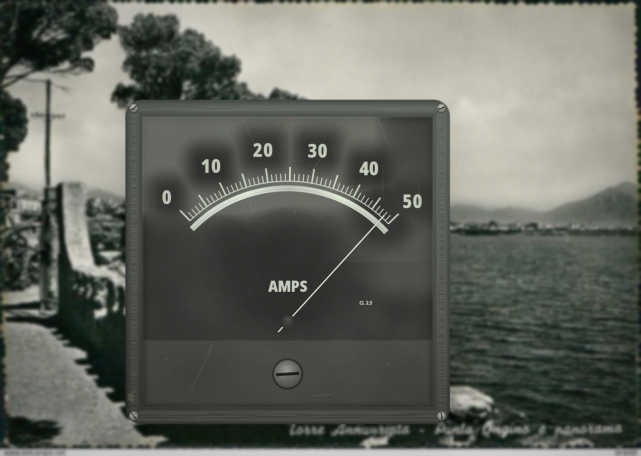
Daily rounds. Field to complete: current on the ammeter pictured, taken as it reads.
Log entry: 48 A
